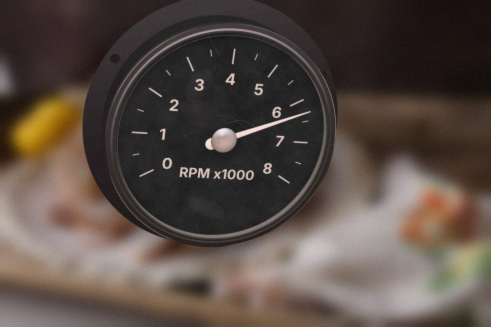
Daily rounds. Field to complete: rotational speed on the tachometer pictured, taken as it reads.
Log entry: 6250 rpm
